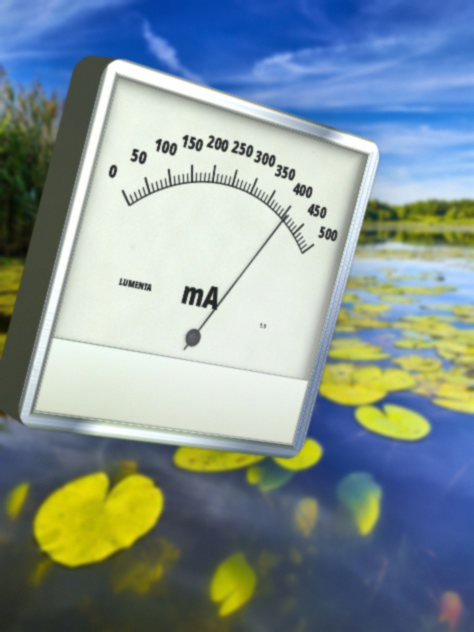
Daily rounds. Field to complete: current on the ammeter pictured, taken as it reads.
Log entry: 400 mA
